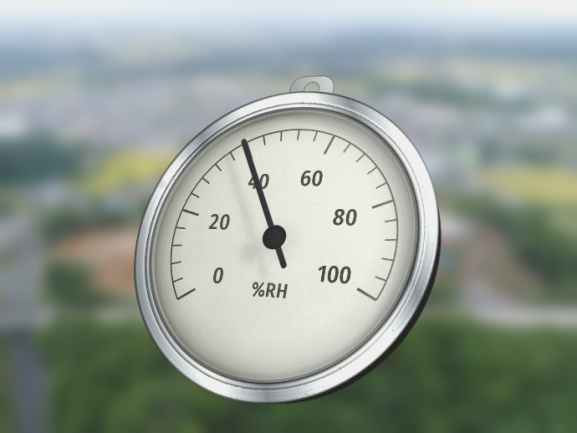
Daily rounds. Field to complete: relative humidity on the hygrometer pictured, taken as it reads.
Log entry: 40 %
